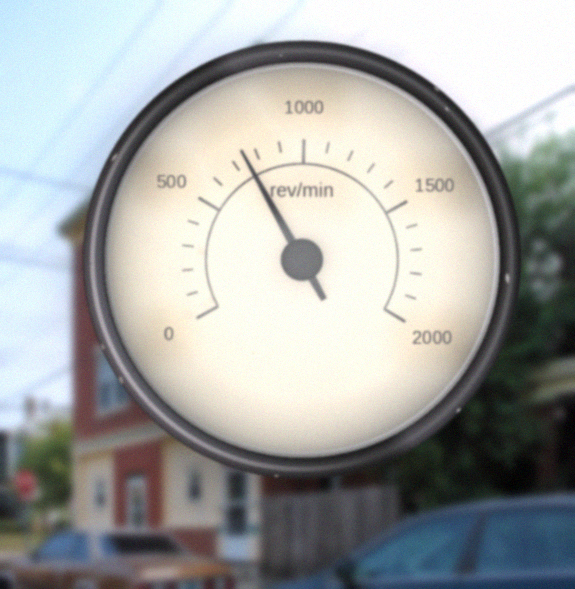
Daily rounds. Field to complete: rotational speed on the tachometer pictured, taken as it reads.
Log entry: 750 rpm
